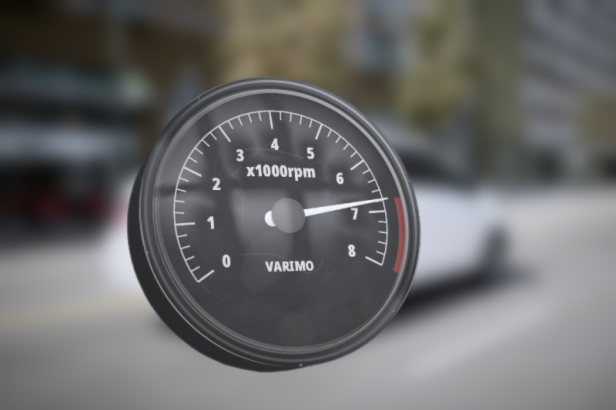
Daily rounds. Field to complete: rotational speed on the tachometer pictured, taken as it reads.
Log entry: 6800 rpm
